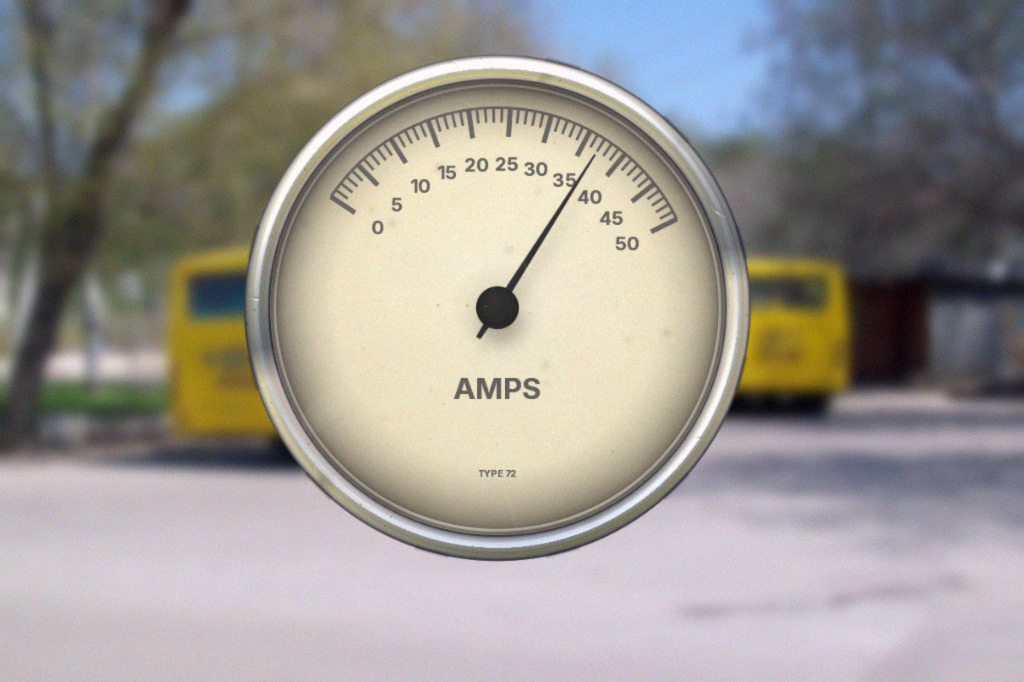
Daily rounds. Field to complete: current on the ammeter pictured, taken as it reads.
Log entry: 37 A
